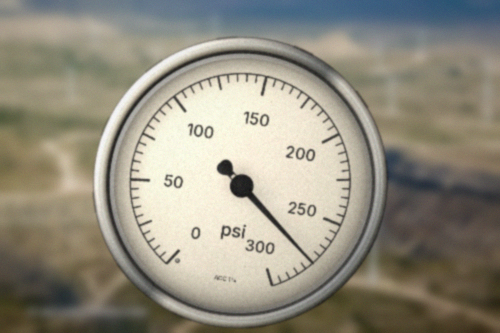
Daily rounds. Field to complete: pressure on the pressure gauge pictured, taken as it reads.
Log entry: 275 psi
